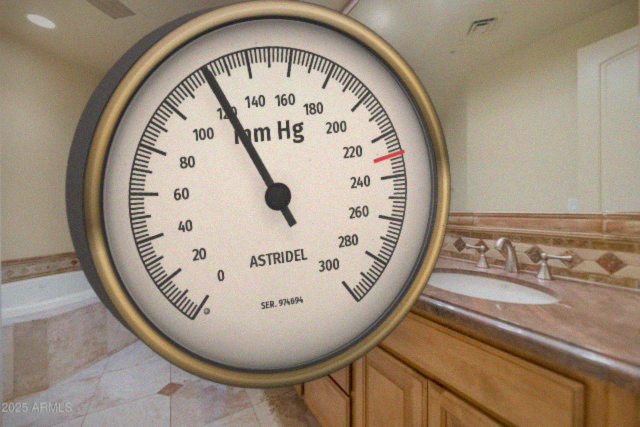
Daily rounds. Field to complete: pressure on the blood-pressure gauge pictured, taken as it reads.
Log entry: 120 mmHg
